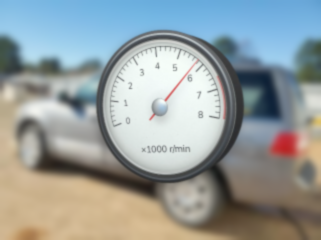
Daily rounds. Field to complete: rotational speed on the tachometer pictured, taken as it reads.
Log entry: 5800 rpm
